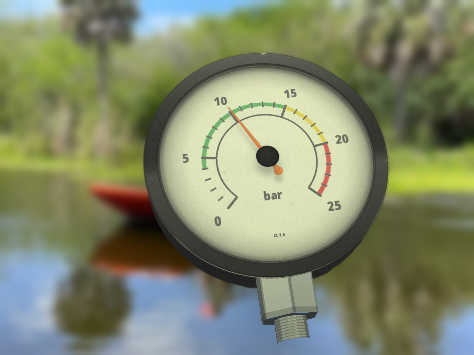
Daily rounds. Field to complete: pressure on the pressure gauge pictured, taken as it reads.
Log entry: 10 bar
